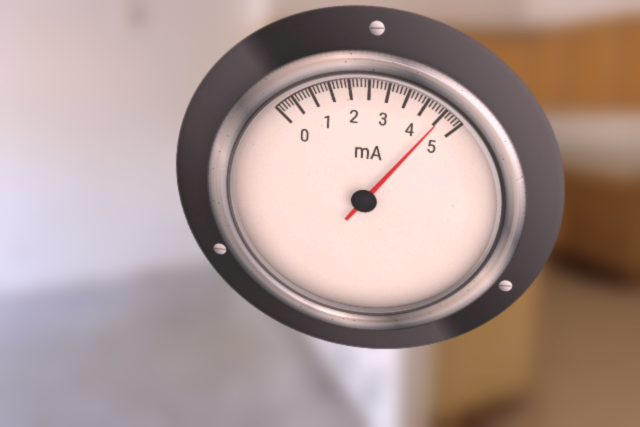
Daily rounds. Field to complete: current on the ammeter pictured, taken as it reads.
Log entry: 4.5 mA
